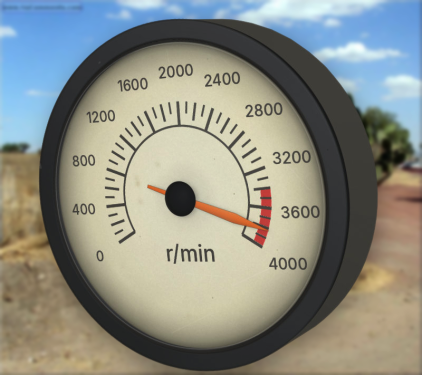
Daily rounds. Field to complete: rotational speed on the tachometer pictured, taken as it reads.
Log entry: 3800 rpm
